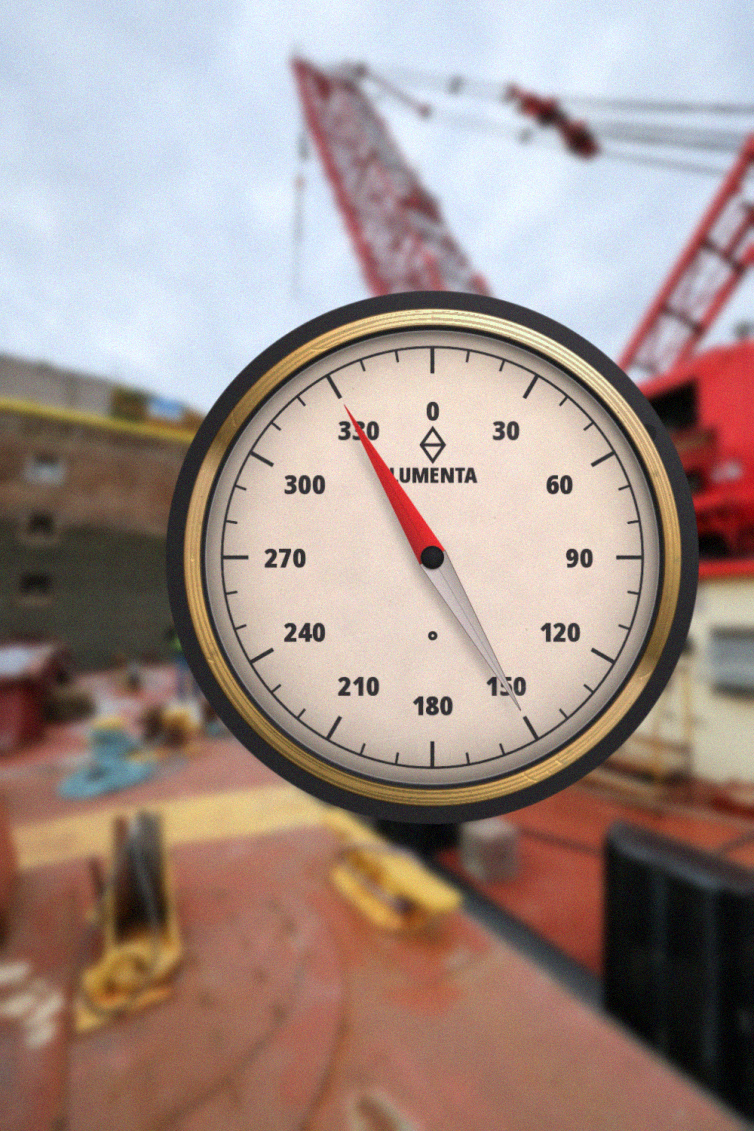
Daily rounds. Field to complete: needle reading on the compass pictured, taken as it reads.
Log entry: 330 °
